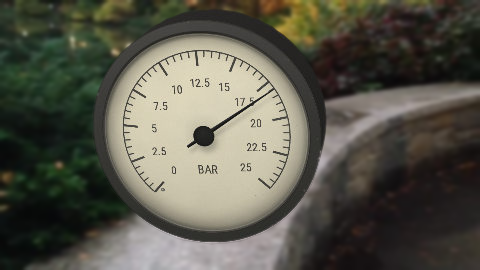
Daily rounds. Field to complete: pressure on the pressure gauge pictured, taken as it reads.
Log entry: 18 bar
